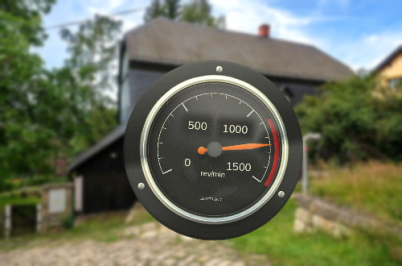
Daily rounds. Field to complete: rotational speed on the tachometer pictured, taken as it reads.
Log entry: 1250 rpm
